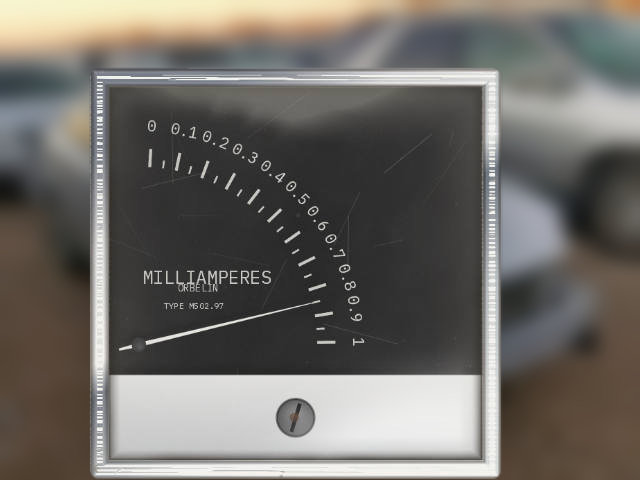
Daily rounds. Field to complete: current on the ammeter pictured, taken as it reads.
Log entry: 0.85 mA
